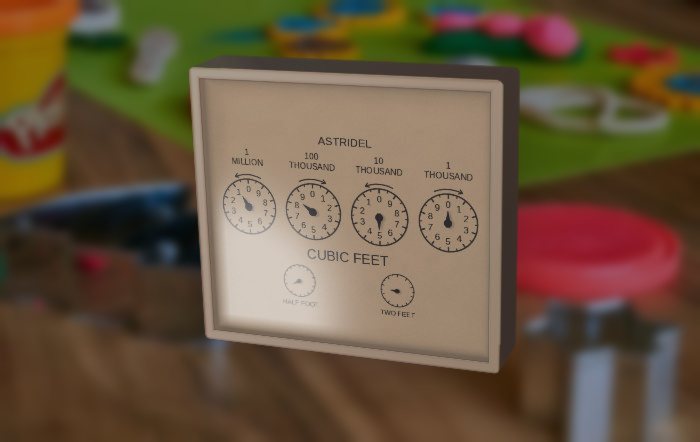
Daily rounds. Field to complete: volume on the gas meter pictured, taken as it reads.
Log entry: 85000 ft³
